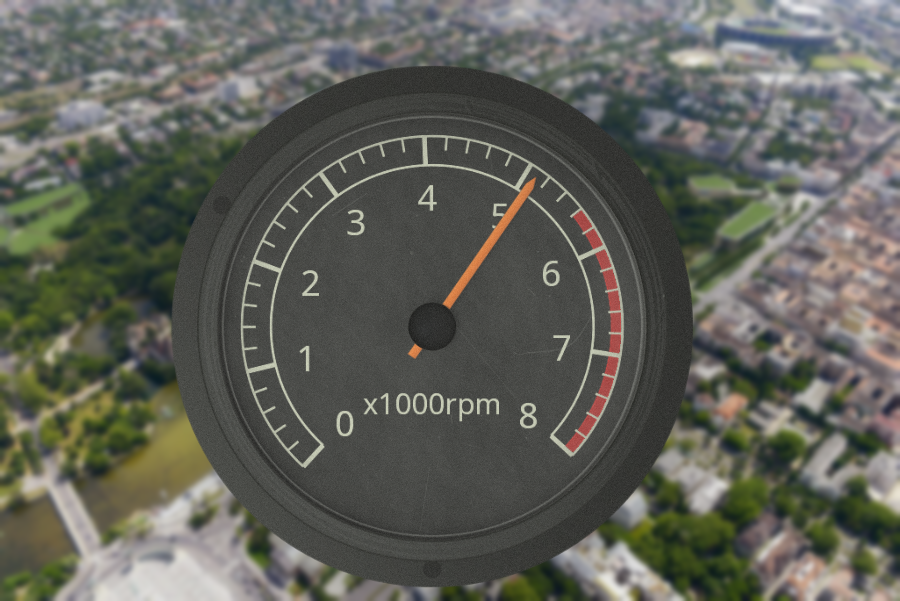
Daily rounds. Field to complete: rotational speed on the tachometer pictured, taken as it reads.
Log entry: 5100 rpm
